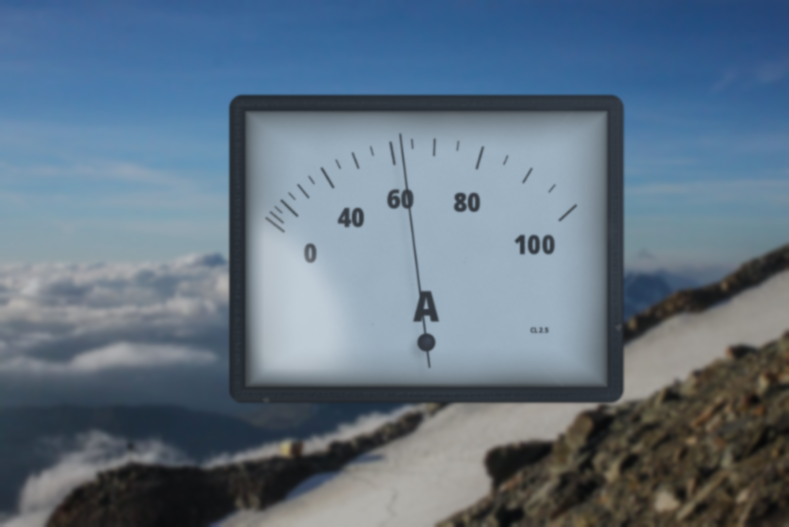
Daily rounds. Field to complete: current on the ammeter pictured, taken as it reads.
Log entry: 62.5 A
